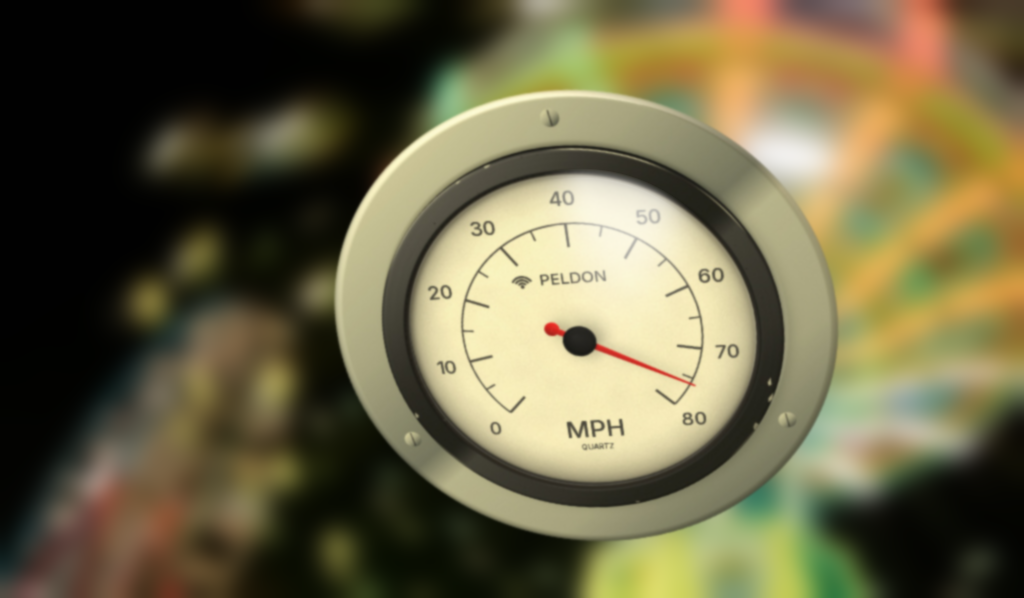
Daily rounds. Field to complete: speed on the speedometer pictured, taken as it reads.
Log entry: 75 mph
